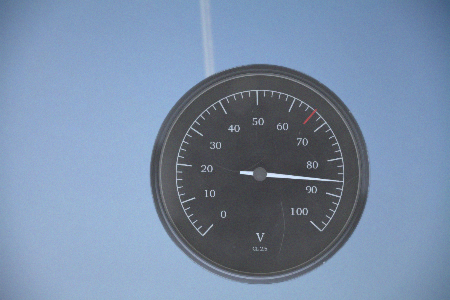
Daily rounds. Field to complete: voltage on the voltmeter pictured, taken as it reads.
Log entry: 86 V
